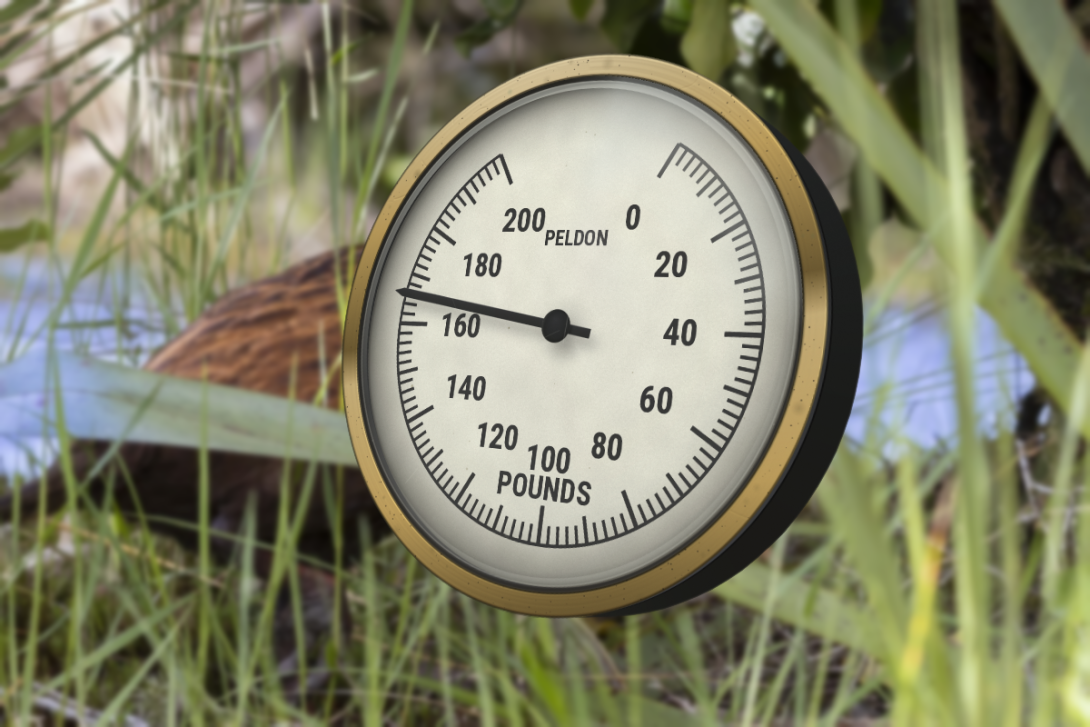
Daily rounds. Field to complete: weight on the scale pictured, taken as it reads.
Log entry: 166 lb
